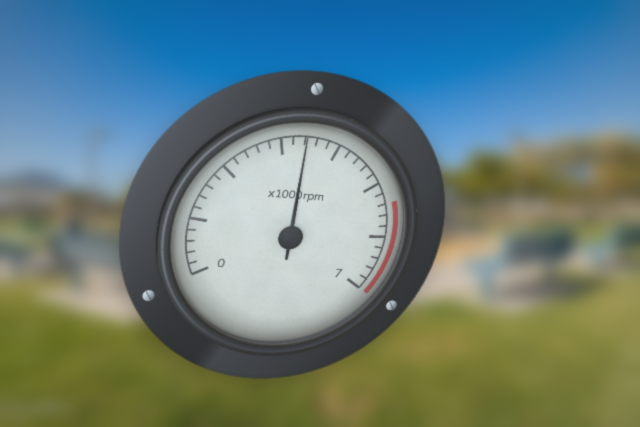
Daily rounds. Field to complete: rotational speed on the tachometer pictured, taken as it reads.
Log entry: 3400 rpm
